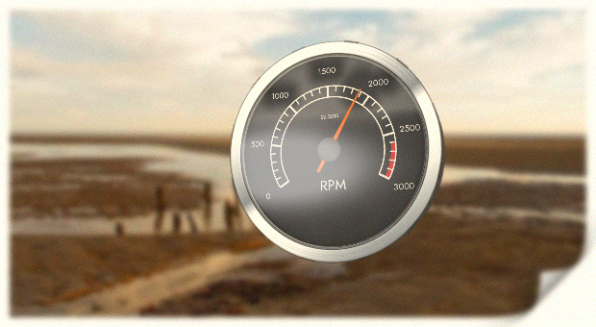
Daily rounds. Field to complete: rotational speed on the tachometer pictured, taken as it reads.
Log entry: 1900 rpm
